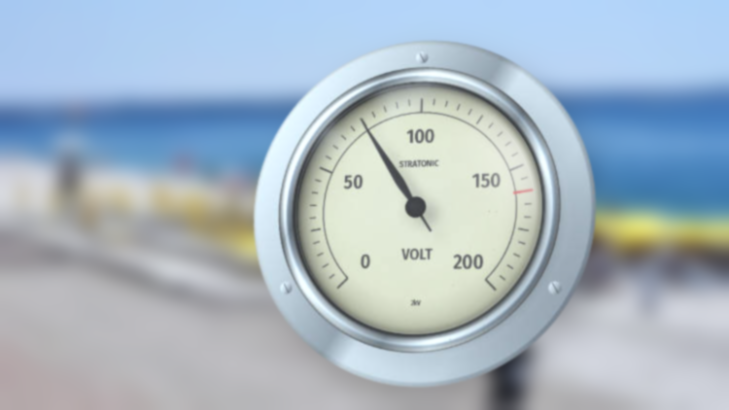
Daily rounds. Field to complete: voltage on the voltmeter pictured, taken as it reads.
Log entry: 75 V
